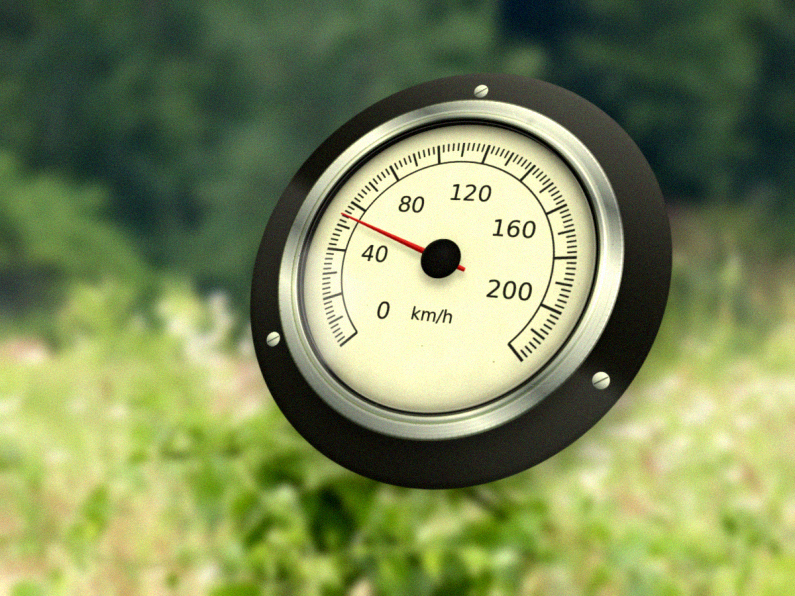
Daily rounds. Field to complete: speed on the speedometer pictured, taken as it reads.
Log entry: 54 km/h
